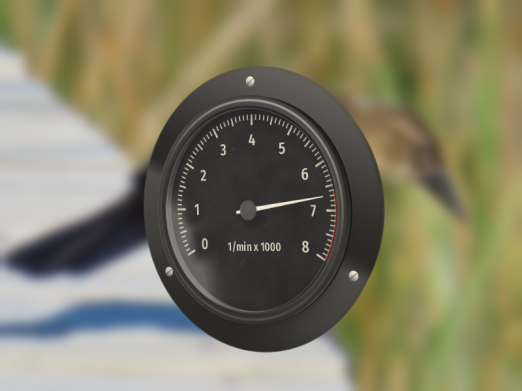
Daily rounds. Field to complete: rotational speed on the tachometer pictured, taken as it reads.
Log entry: 6700 rpm
